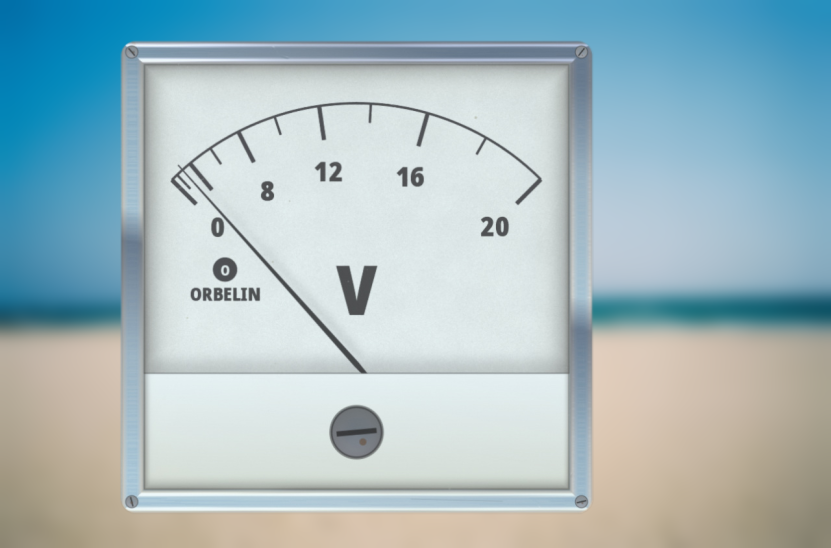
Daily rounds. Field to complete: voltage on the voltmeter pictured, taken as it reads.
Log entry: 3 V
